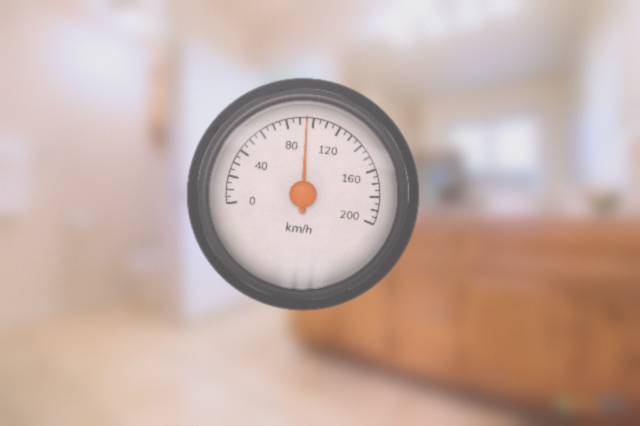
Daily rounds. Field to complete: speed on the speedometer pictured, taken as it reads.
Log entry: 95 km/h
